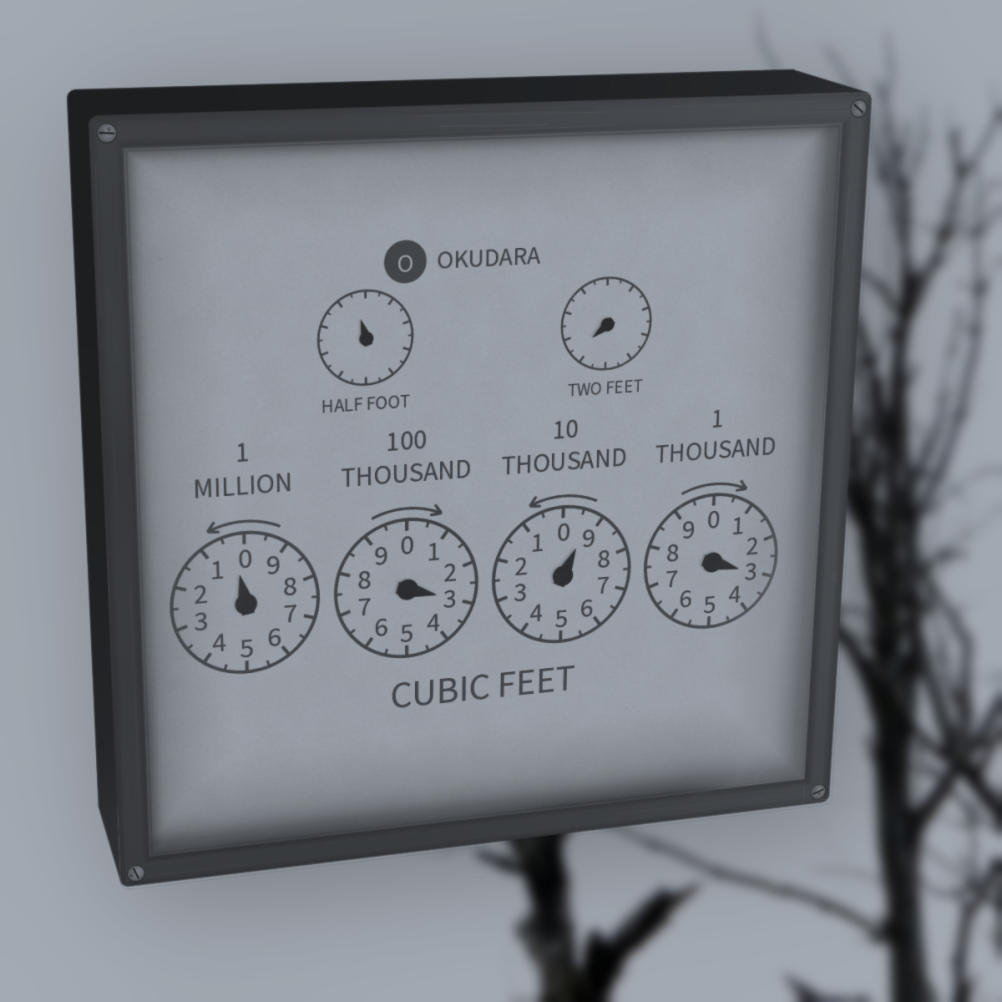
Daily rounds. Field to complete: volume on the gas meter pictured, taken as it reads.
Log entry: 29300 ft³
